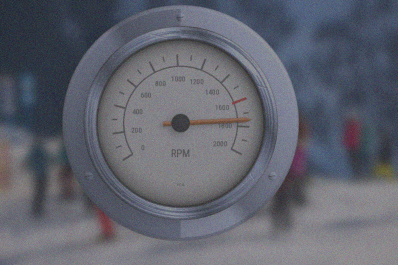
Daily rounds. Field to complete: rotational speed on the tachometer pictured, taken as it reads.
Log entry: 1750 rpm
